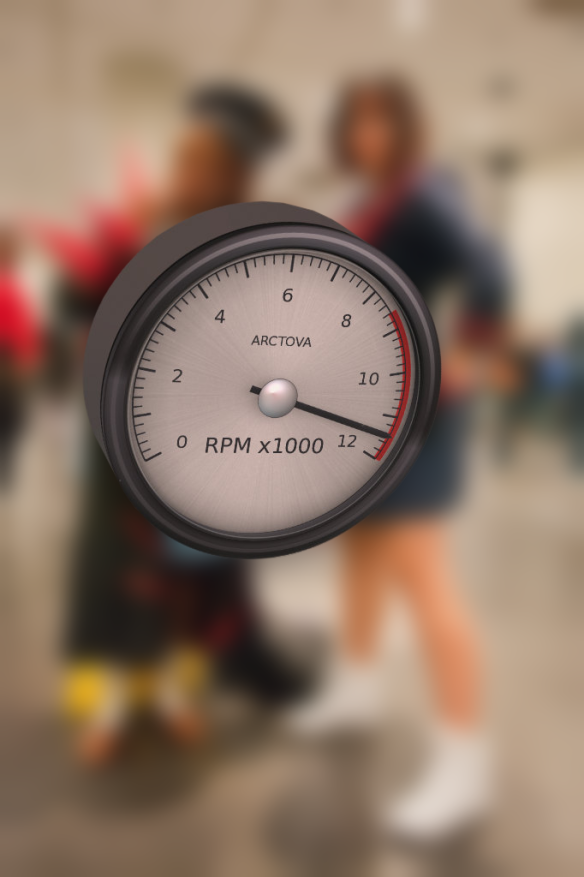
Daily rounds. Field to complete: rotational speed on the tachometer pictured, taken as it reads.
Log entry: 11400 rpm
